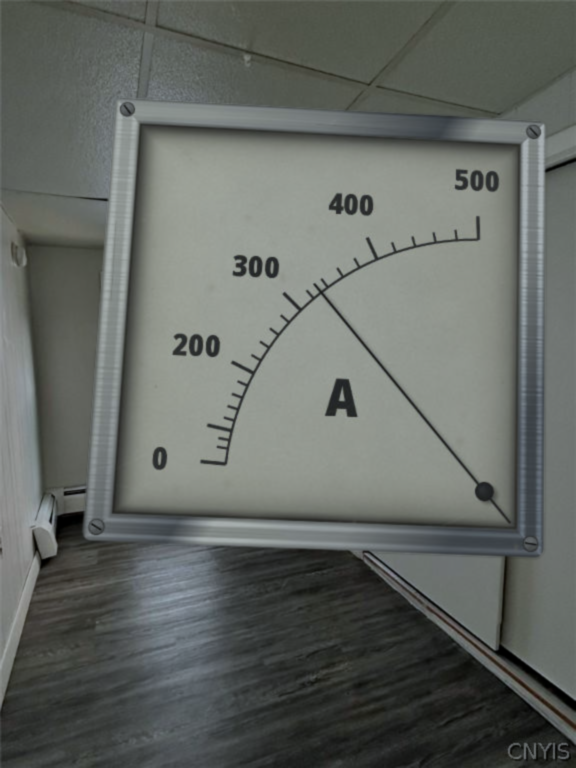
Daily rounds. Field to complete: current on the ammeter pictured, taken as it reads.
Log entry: 330 A
